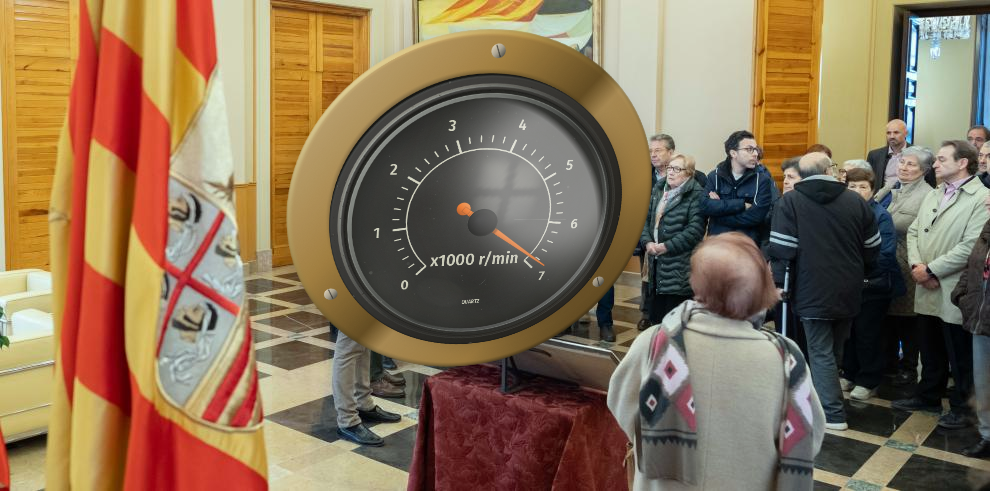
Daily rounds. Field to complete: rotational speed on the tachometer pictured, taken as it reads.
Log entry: 6800 rpm
